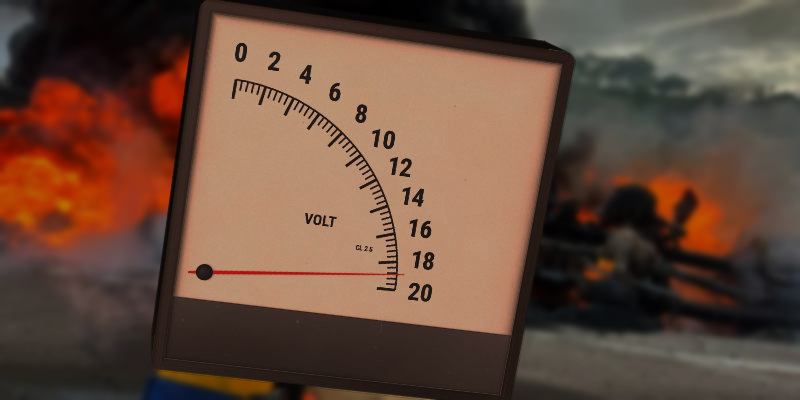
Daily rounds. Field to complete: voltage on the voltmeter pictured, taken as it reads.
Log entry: 18.8 V
